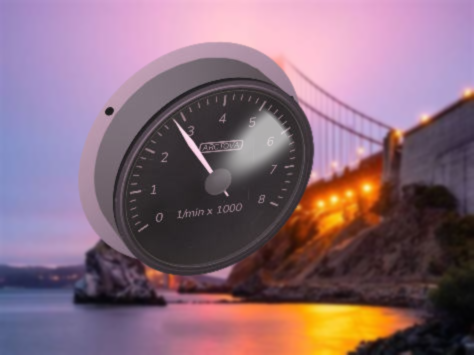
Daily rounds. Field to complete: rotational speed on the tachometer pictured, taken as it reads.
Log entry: 2800 rpm
